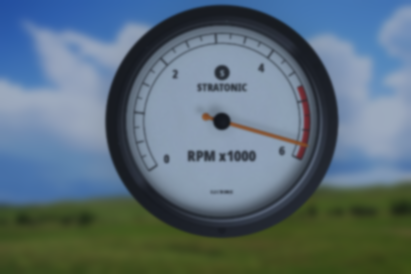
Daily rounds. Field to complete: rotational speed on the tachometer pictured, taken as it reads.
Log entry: 5750 rpm
